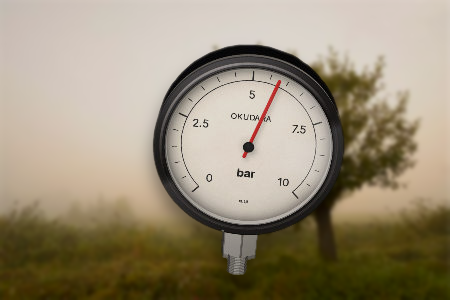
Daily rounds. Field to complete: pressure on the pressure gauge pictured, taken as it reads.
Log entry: 5.75 bar
